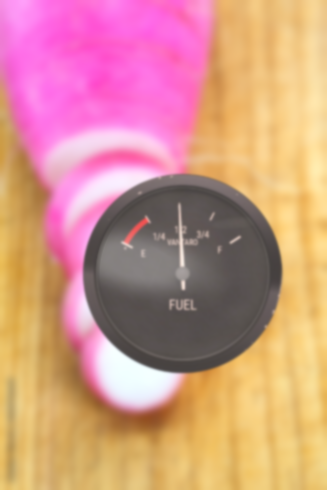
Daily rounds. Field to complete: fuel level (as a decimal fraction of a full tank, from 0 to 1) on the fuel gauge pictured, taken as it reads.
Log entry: 0.5
